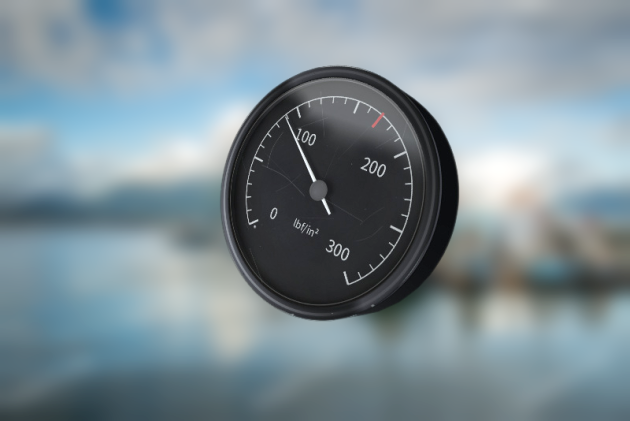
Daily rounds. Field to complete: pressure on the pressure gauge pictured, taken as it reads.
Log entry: 90 psi
